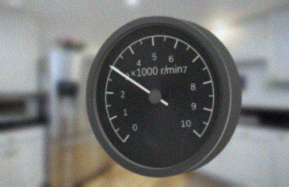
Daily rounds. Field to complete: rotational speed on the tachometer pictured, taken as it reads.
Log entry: 3000 rpm
